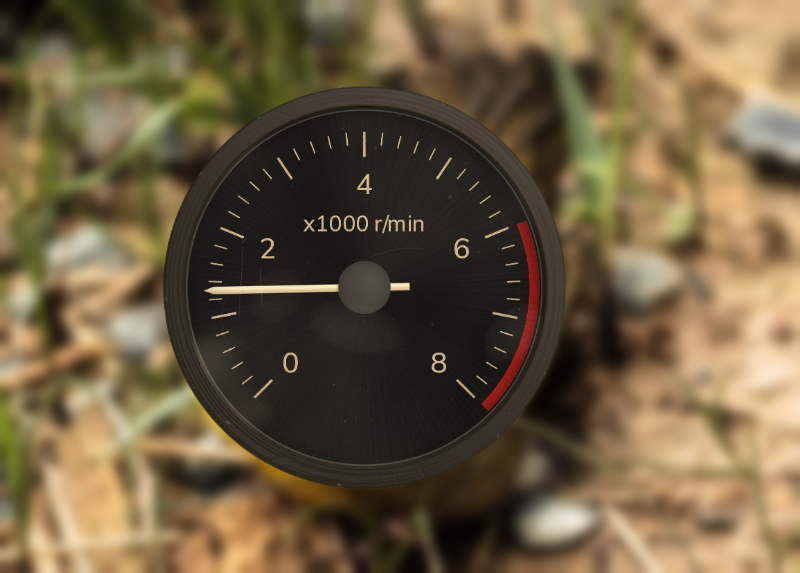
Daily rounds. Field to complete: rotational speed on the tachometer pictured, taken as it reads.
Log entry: 1300 rpm
